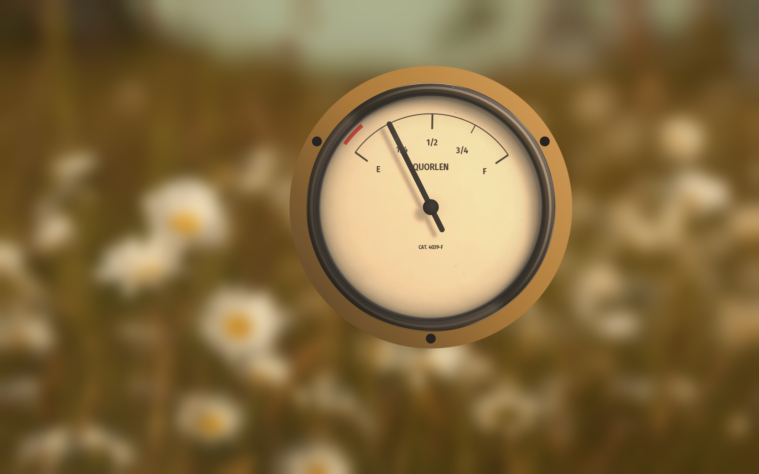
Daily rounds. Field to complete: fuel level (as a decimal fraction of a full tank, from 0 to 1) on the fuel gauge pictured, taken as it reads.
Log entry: 0.25
